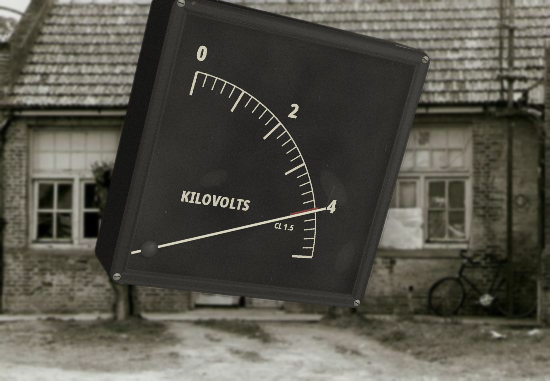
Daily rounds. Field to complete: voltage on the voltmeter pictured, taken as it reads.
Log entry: 4 kV
